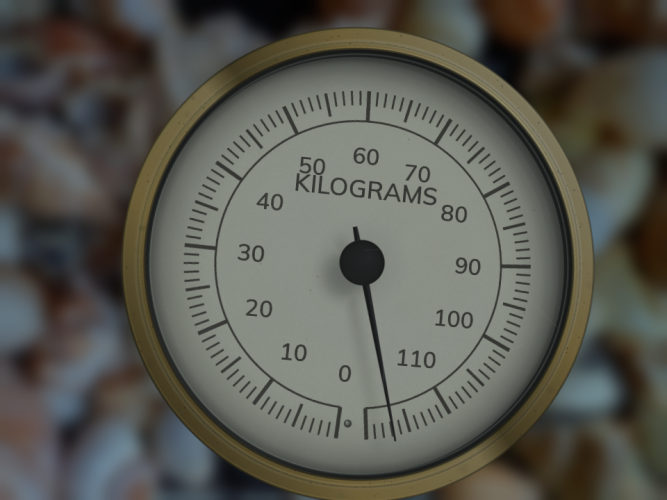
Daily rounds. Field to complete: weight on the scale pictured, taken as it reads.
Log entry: 117 kg
